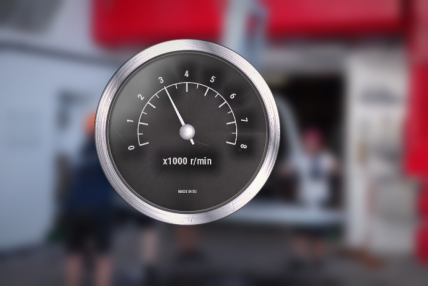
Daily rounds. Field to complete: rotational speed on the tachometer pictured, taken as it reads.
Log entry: 3000 rpm
